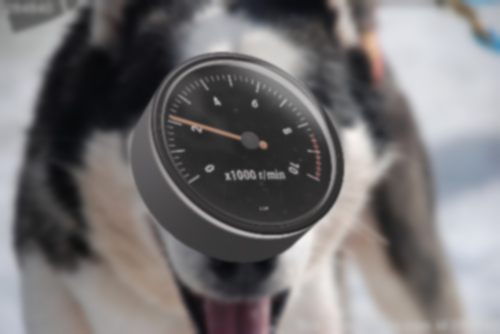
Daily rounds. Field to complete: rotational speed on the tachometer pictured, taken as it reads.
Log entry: 2000 rpm
